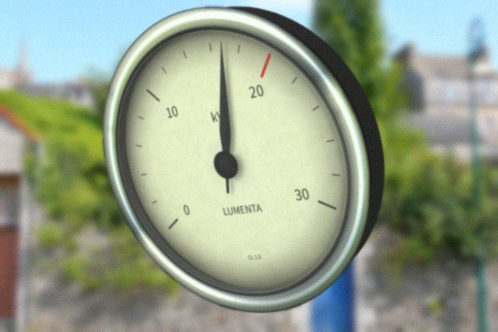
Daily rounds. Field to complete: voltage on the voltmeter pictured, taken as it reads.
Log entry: 17 kV
